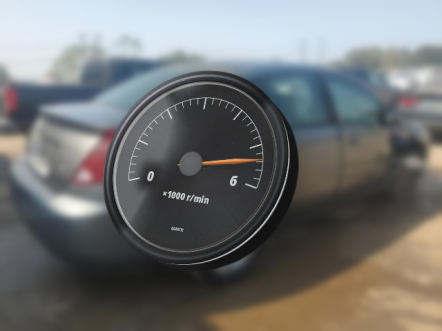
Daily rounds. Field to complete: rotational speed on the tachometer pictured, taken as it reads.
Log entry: 5400 rpm
